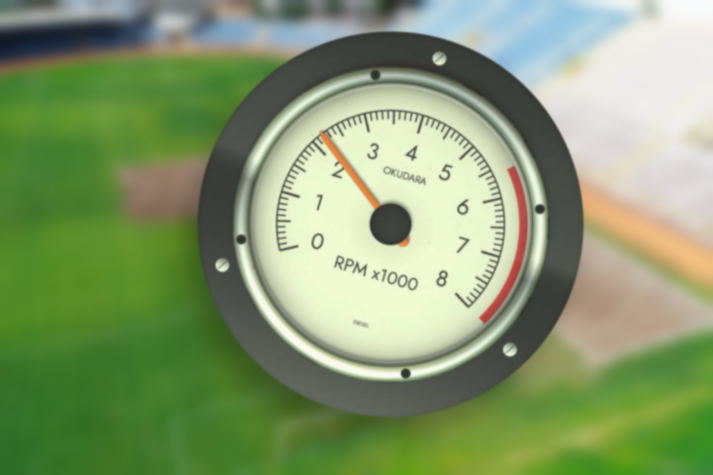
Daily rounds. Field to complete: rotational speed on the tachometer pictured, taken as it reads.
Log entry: 2200 rpm
